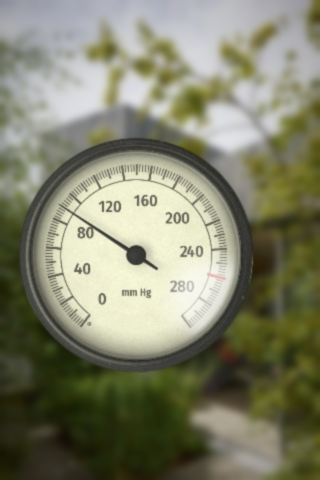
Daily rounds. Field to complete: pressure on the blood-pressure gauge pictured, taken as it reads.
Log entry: 90 mmHg
